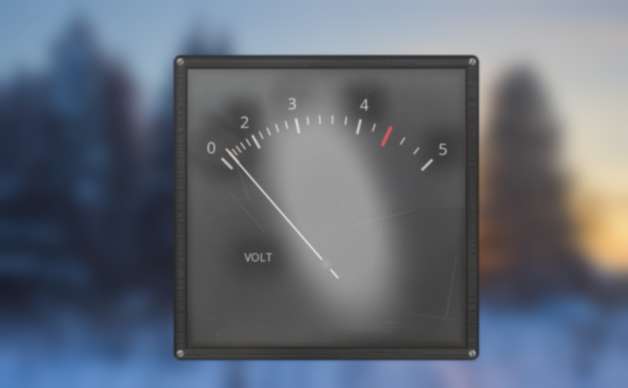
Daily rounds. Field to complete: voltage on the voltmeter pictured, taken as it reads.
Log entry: 1 V
